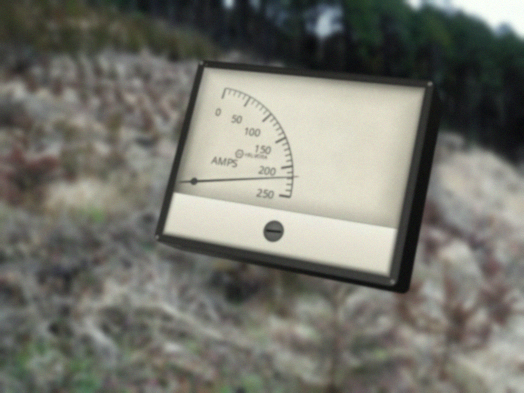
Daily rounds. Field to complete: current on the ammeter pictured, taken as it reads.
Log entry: 220 A
